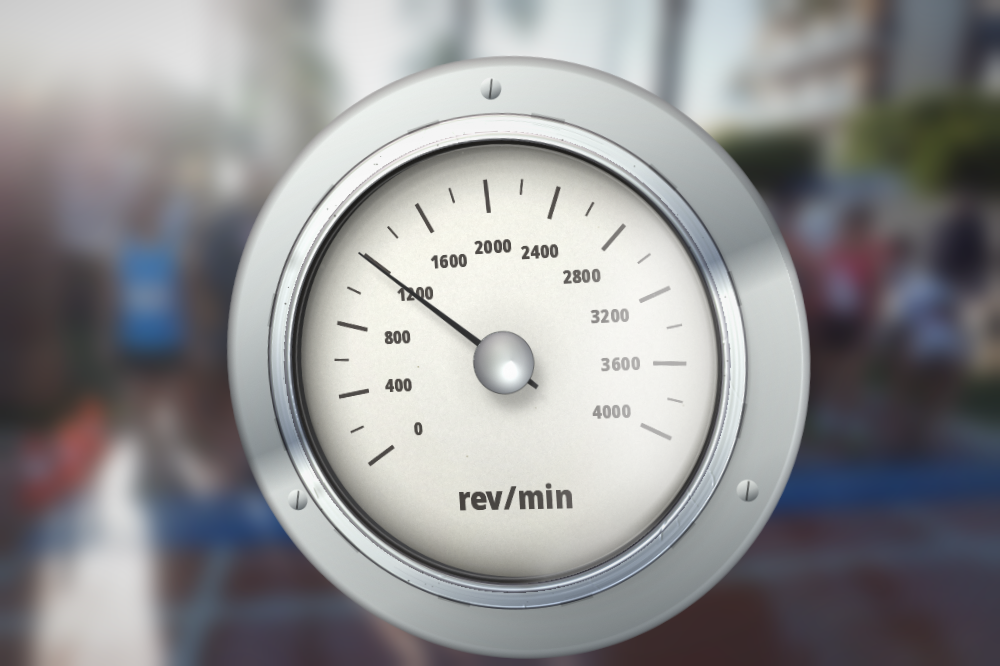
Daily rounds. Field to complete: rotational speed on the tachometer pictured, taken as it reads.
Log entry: 1200 rpm
